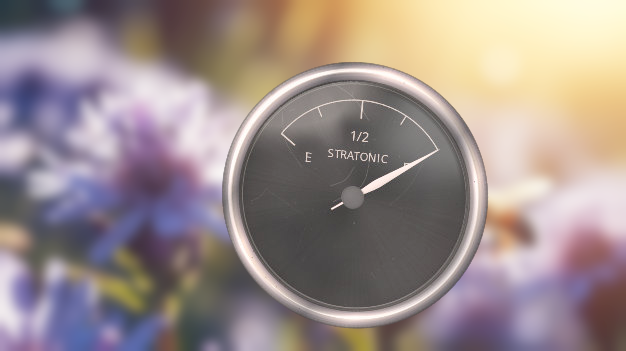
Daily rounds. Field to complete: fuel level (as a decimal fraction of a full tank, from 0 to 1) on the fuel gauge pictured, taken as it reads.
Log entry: 1
